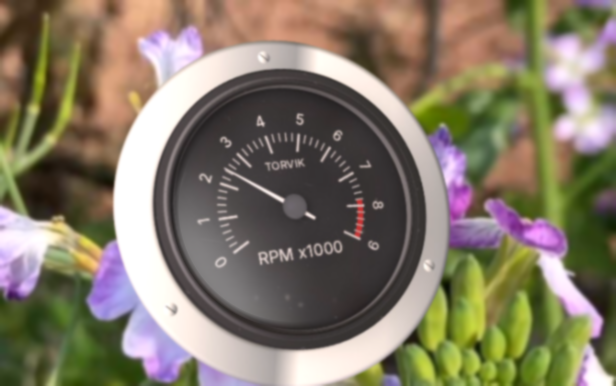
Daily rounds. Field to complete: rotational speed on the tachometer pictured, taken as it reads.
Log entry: 2400 rpm
